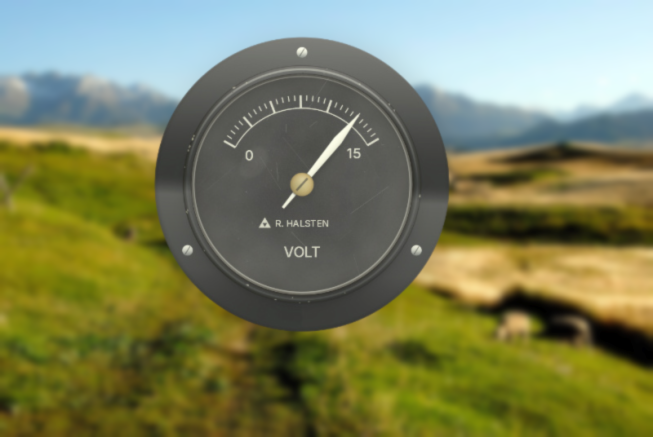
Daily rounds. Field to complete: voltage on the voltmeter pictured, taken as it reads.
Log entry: 12.5 V
